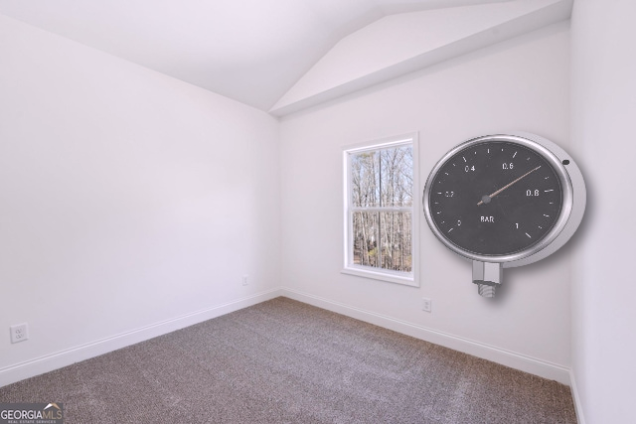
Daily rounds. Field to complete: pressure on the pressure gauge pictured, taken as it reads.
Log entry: 0.7 bar
